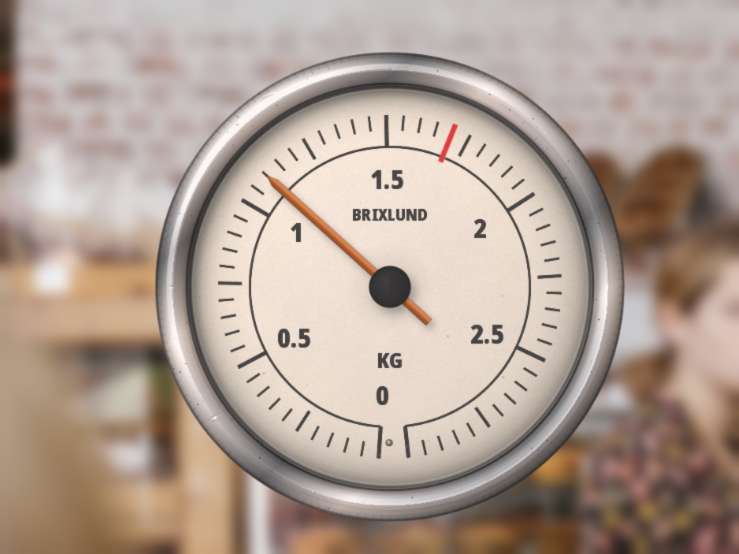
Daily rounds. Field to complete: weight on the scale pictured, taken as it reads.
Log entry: 1.1 kg
